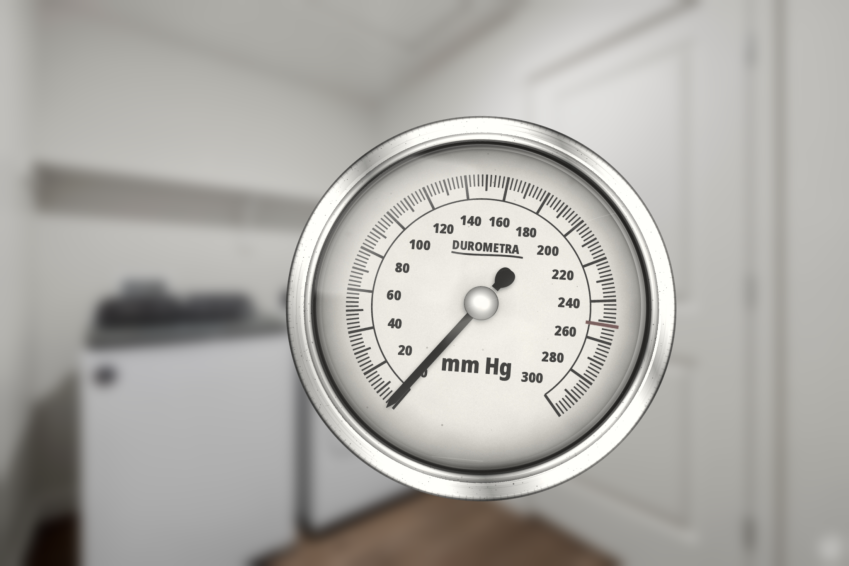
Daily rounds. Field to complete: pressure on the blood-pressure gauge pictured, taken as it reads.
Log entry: 2 mmHg
